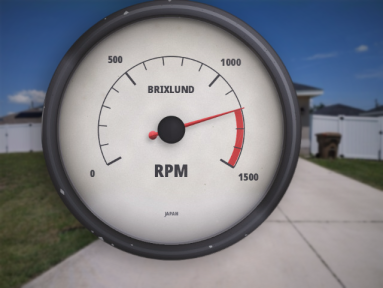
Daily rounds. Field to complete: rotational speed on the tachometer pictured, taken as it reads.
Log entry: 1200 rpm
